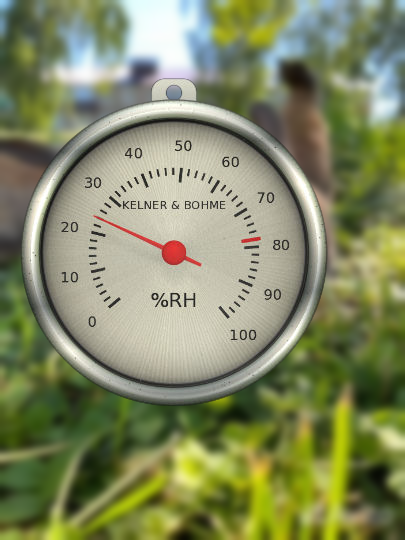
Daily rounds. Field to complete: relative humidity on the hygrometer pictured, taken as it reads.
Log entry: 24 %
